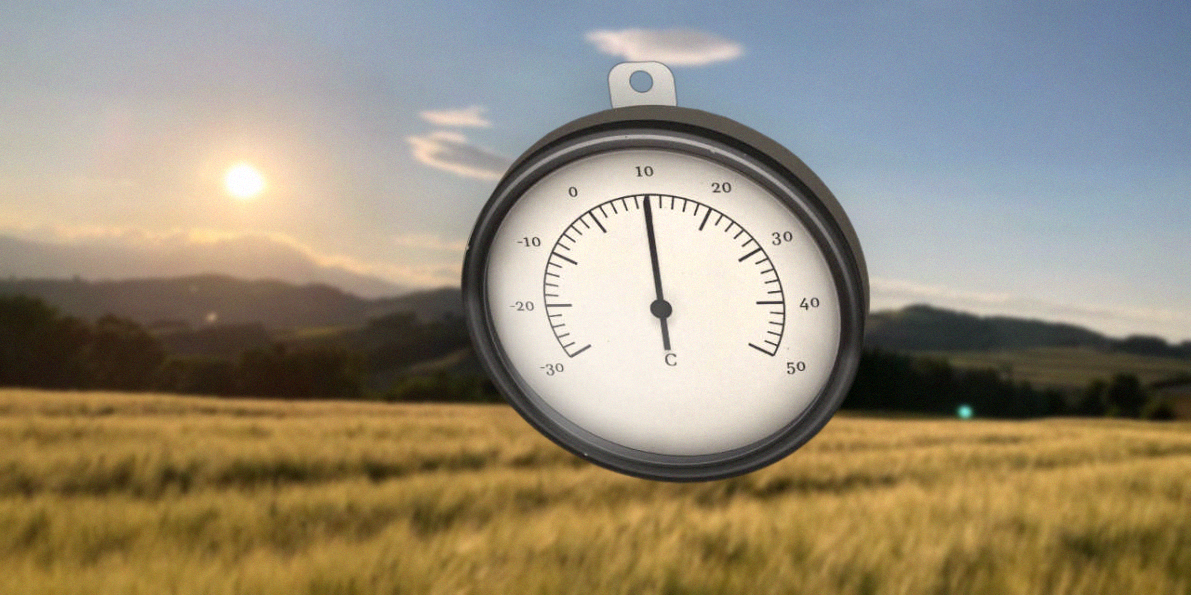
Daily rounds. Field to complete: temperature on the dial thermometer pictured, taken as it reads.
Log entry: 10 °C
